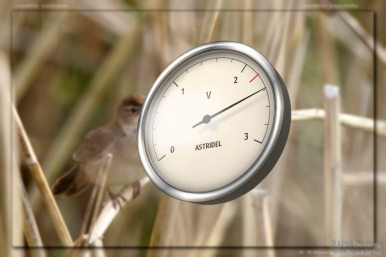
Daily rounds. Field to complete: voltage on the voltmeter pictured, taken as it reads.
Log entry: 2.4 V
